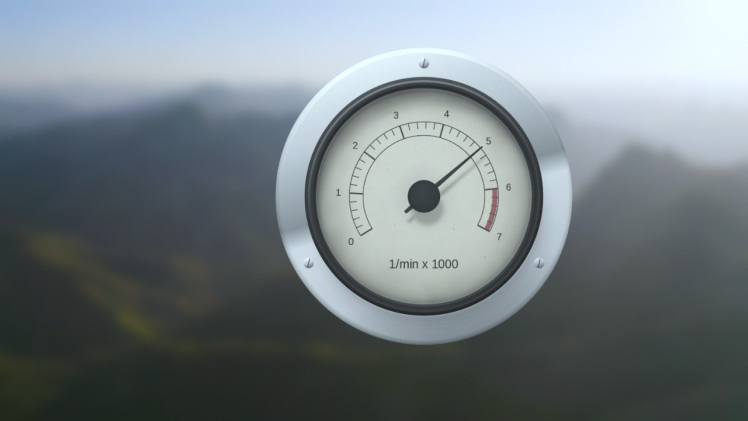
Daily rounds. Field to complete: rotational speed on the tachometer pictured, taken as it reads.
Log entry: 5000 rpm
